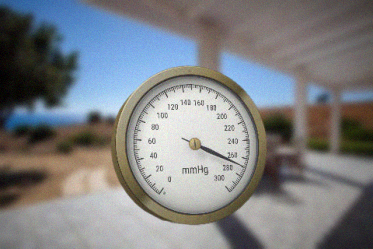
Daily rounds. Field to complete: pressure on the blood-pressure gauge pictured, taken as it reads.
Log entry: 270 mmHg
